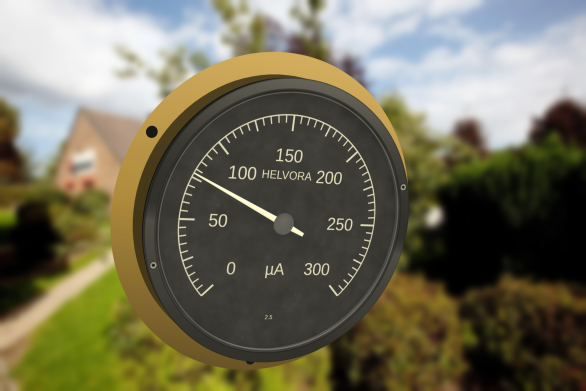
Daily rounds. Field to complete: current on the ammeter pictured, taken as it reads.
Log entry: 77.5 µA
